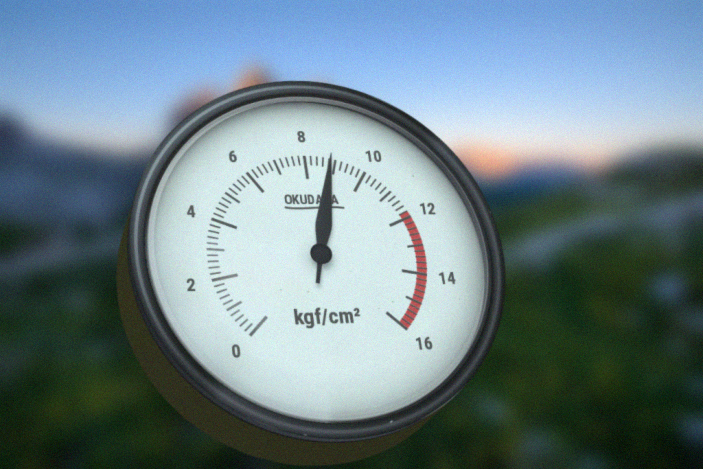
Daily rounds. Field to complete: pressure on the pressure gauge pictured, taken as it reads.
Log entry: 8.8 kg/cm²
